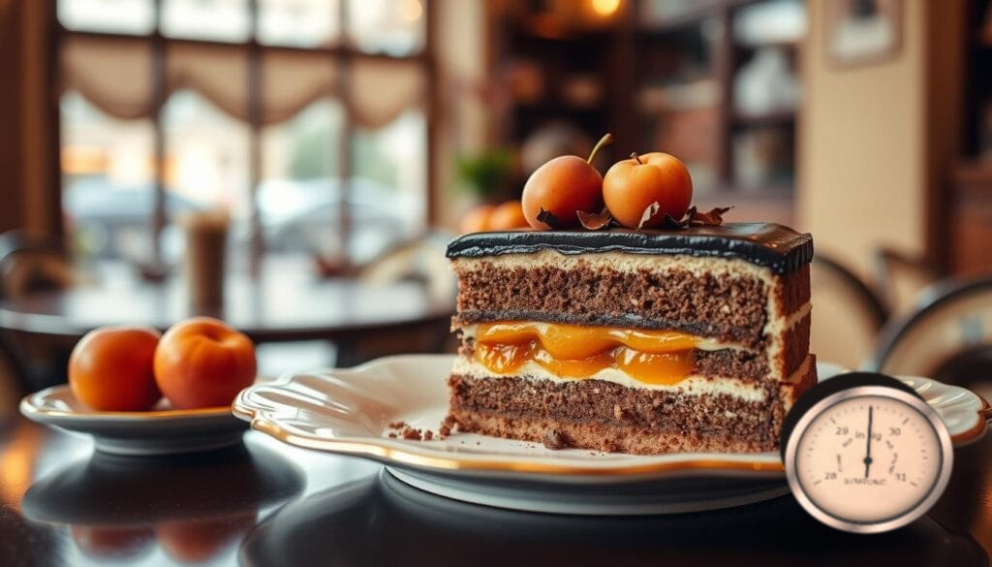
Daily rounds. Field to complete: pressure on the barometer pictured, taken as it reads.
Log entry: 29.5 inHg
